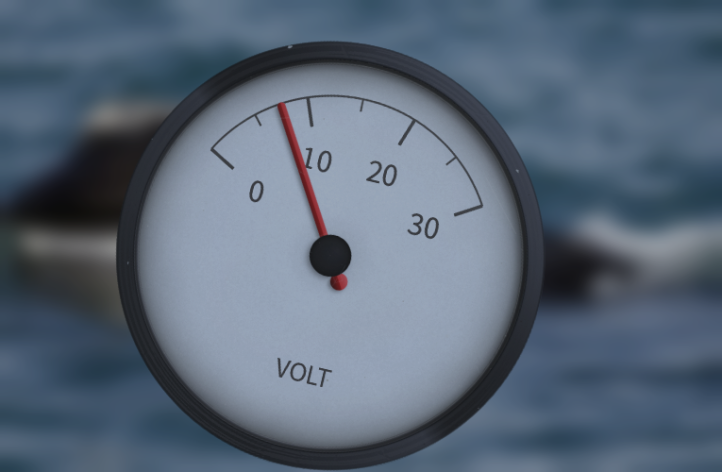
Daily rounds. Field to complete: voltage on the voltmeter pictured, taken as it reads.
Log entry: 7.5 V
